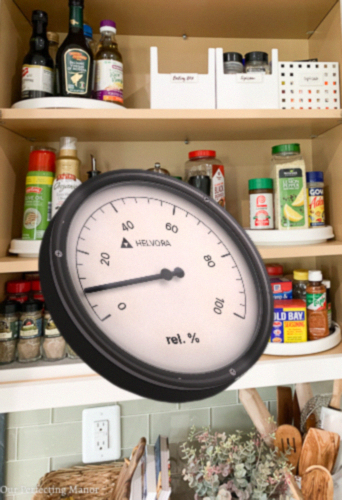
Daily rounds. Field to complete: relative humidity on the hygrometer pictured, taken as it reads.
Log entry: 8 %
